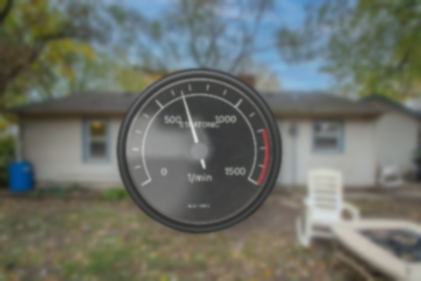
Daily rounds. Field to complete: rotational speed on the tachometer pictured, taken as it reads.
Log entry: 650 rpm
